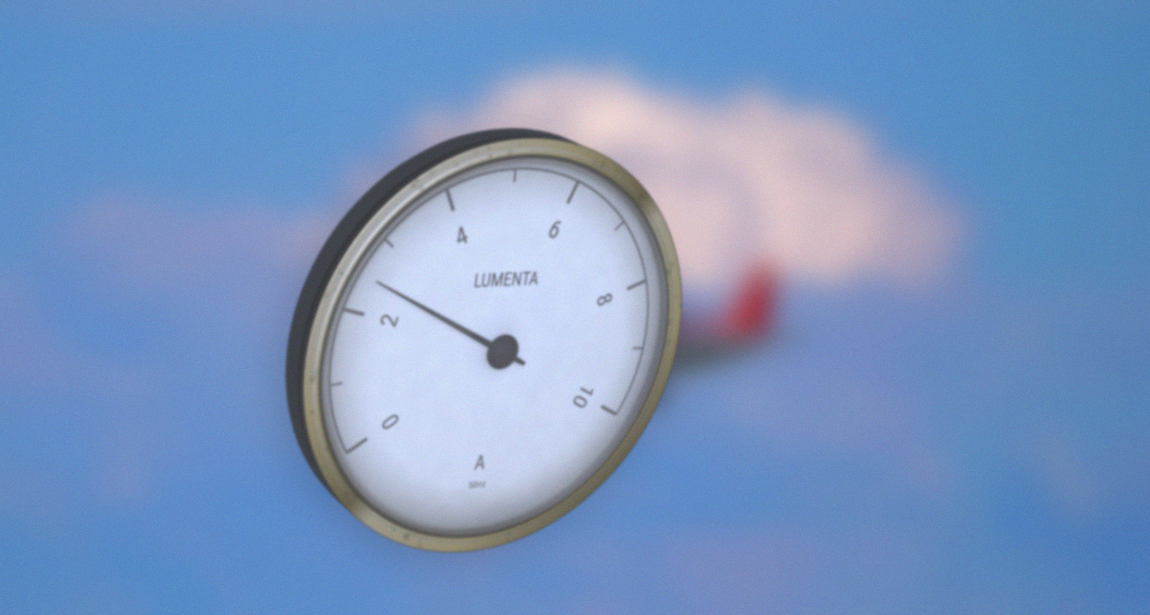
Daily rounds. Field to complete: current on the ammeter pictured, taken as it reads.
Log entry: 2.5 A
